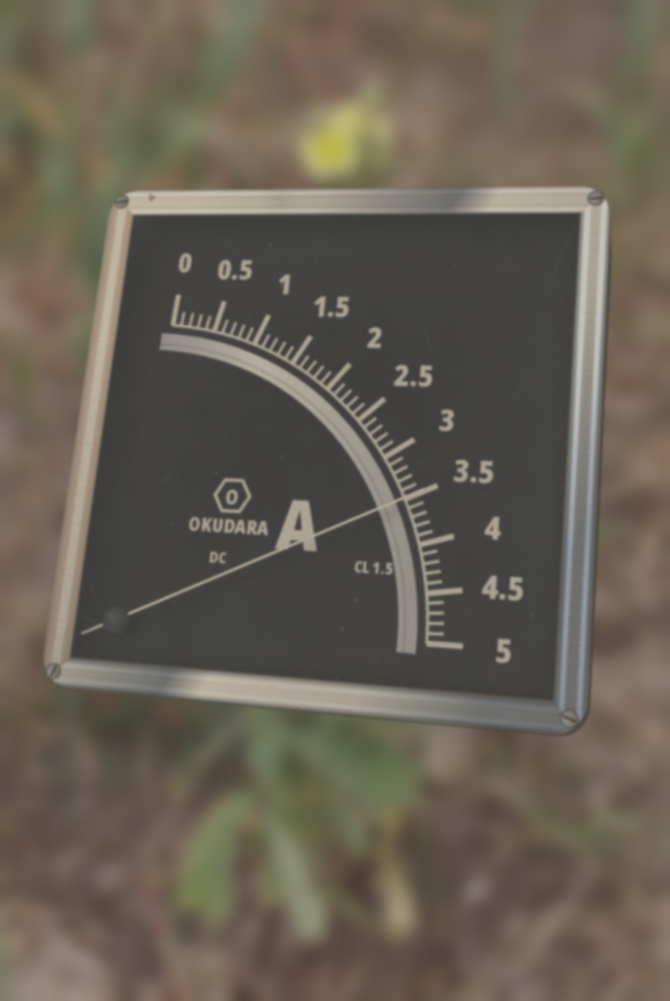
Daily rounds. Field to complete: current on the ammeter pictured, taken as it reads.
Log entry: 3.5 A
